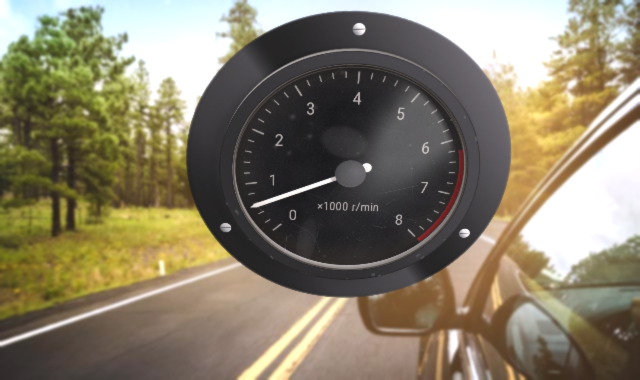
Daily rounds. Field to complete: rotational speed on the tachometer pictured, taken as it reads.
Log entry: 600 rpm
